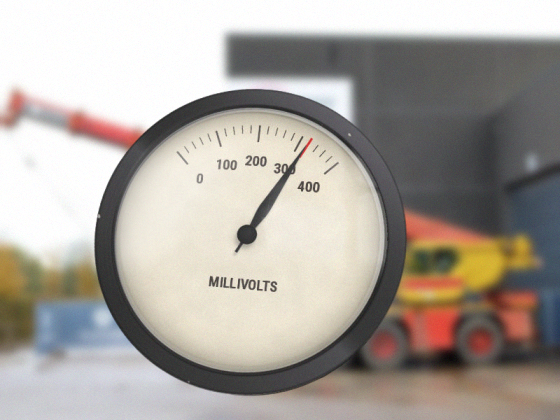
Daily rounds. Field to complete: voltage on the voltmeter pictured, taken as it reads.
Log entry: 320 mV
